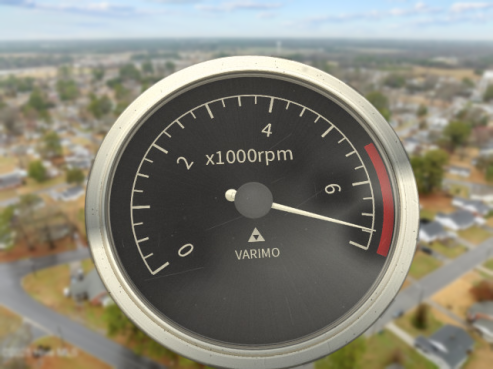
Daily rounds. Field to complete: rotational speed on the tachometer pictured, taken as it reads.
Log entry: 6750 rpm
